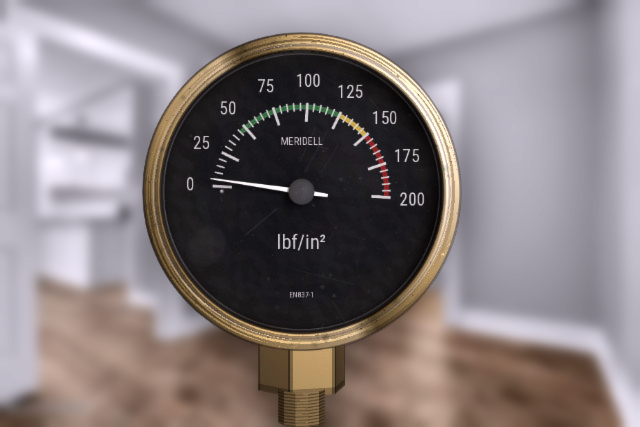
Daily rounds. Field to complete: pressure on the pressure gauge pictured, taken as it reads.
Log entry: 5 psi
